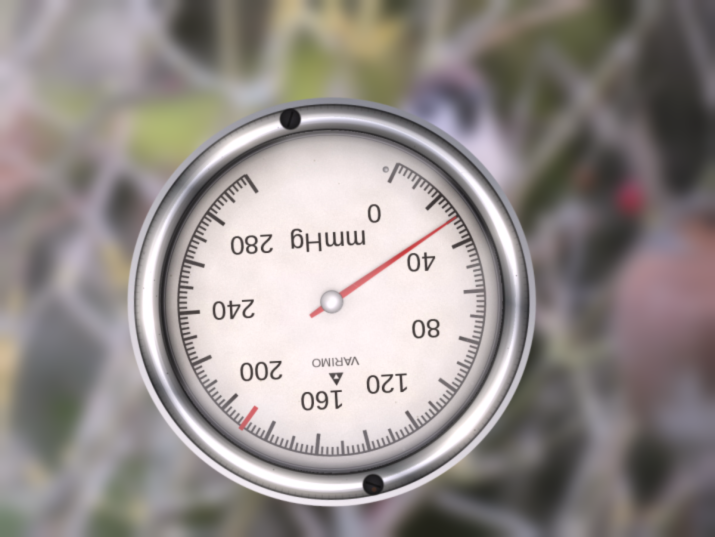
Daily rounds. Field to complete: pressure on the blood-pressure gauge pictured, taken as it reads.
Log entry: 30 mmHg
